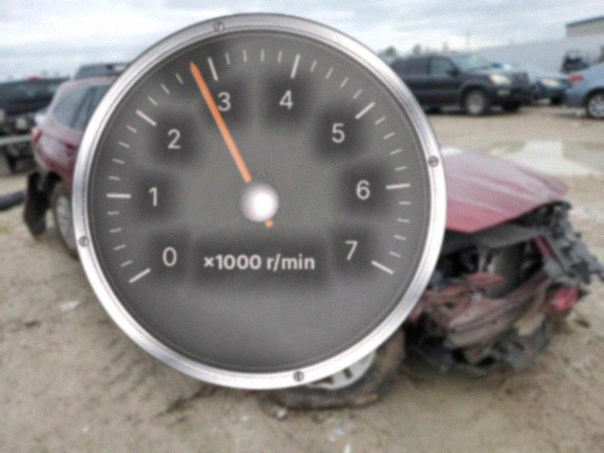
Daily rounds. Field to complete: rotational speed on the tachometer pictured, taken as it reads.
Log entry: 2800 rpm
